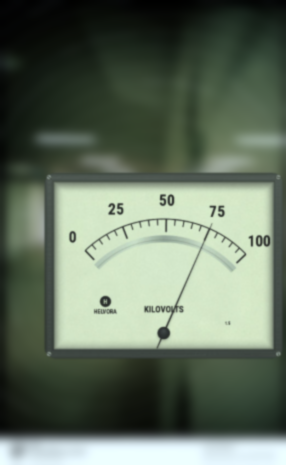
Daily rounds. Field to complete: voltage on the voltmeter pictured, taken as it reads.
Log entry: 75 kV
